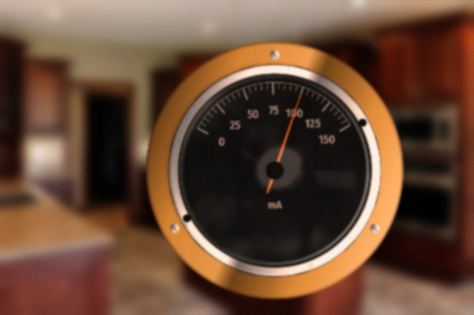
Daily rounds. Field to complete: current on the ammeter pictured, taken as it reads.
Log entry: 100 mA
